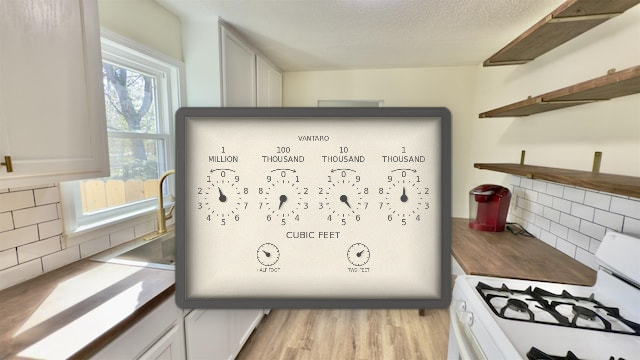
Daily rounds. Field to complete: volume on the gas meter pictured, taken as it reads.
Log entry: 56000 ft³
